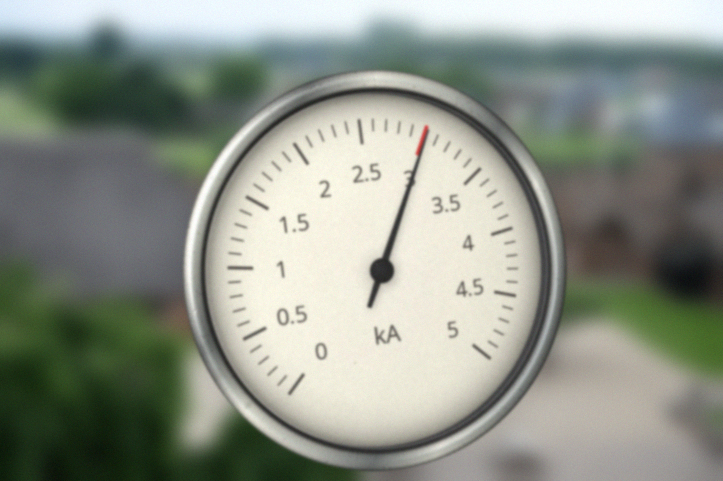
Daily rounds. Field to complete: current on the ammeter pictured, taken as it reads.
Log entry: 3 kA
